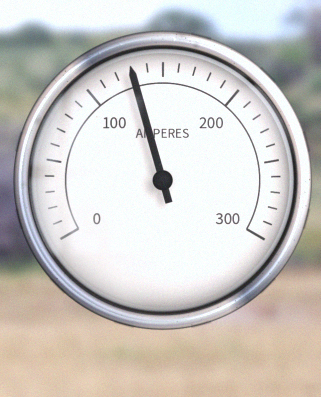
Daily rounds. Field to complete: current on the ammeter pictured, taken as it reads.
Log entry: 130 A
